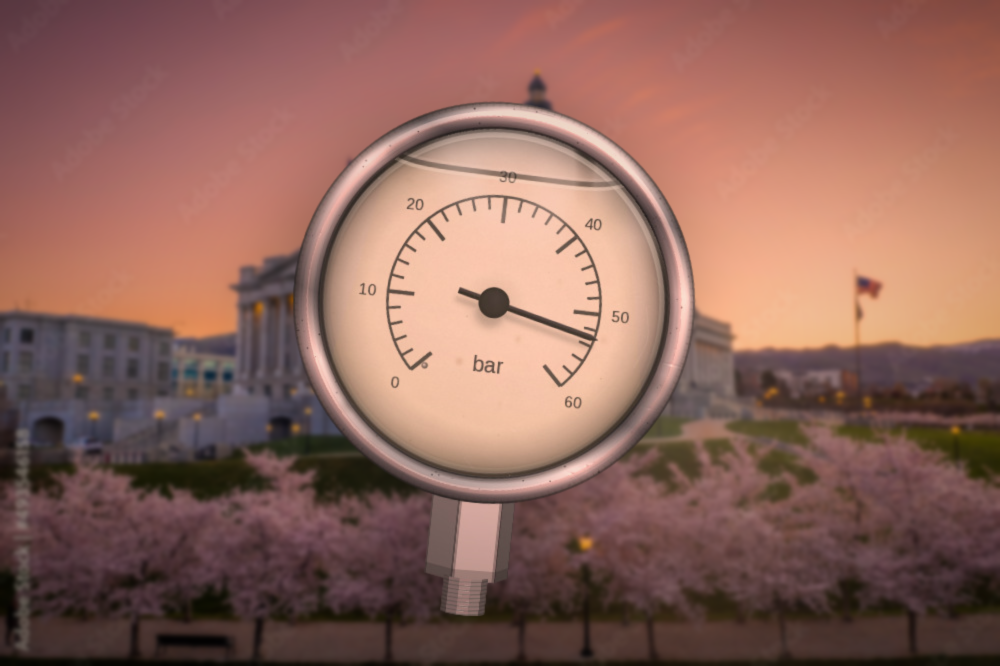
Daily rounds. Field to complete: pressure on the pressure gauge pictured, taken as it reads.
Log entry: 53 bar
